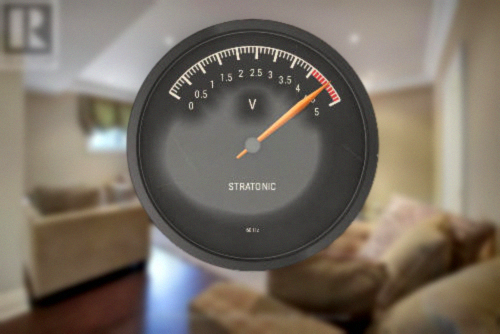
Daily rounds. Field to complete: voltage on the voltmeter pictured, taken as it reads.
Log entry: 4.5 V
